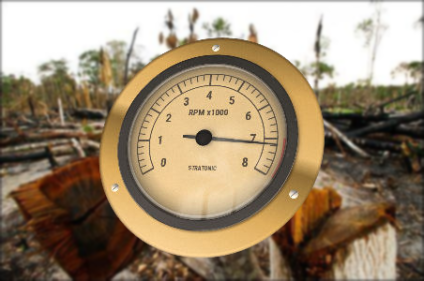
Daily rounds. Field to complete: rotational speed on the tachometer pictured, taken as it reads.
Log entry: 7200 rpm
